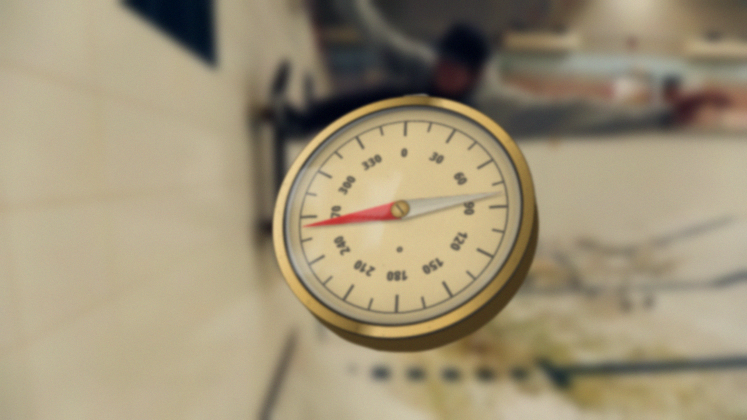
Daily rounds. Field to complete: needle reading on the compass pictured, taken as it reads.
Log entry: 262.5 °
